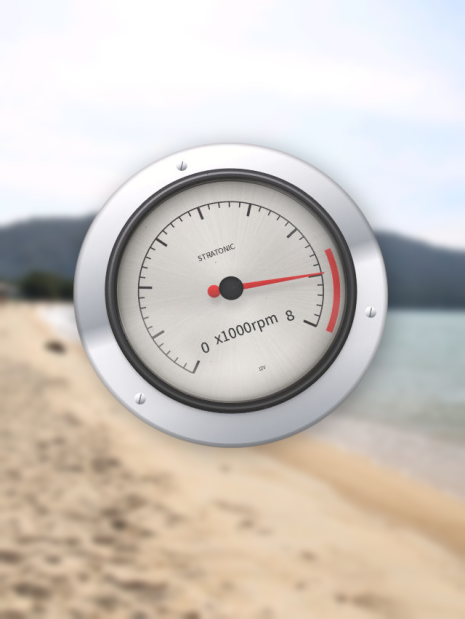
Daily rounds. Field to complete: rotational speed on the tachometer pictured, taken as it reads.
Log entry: 7000 rpm
